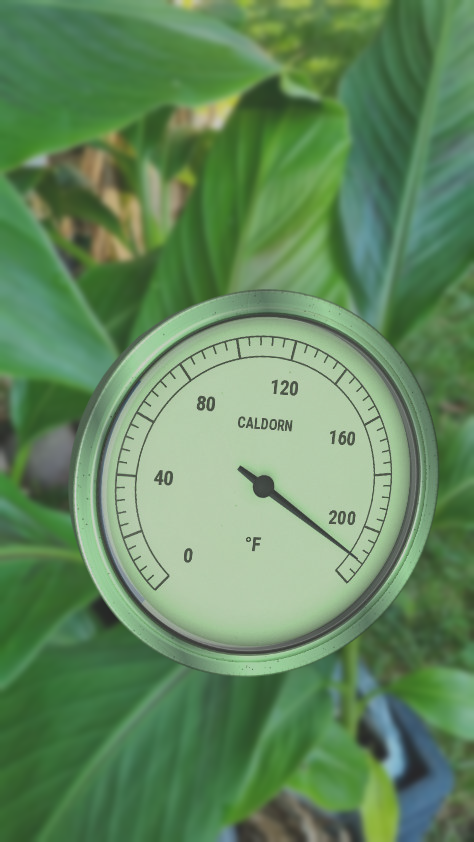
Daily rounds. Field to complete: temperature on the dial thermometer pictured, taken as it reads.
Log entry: 212 °F
